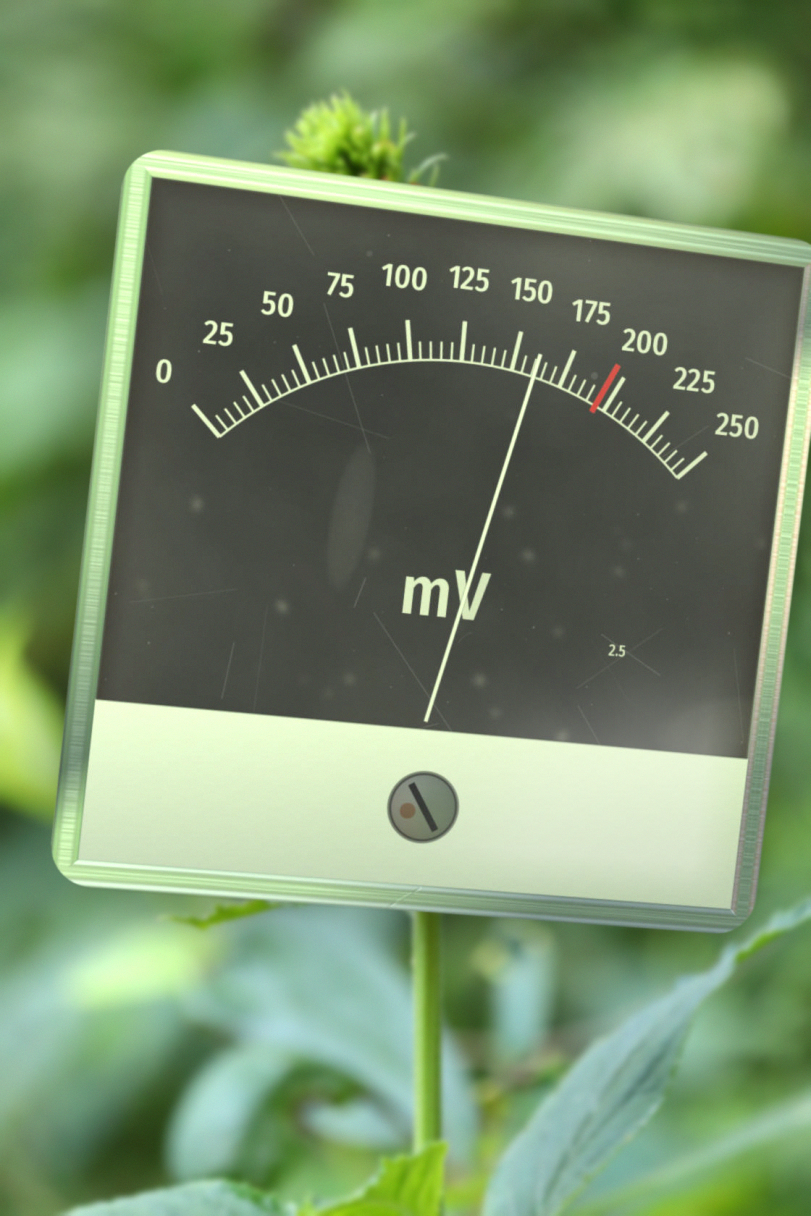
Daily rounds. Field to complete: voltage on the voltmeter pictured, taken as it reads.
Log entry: 160 mV
